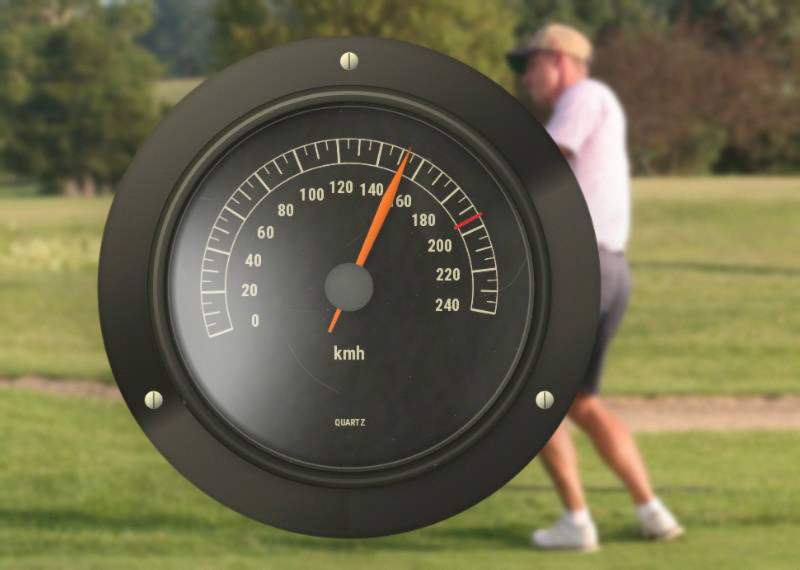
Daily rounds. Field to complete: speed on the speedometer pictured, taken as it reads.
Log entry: 152.5 km/h
